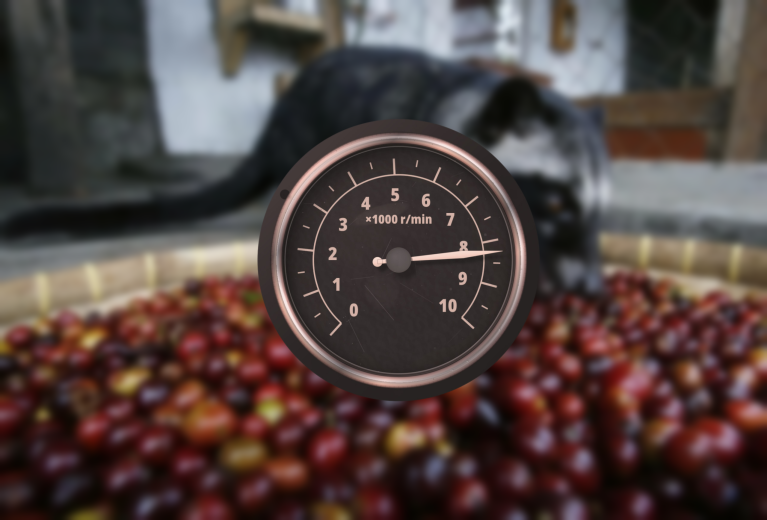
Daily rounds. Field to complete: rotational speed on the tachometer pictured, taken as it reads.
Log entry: 8250 rpm
